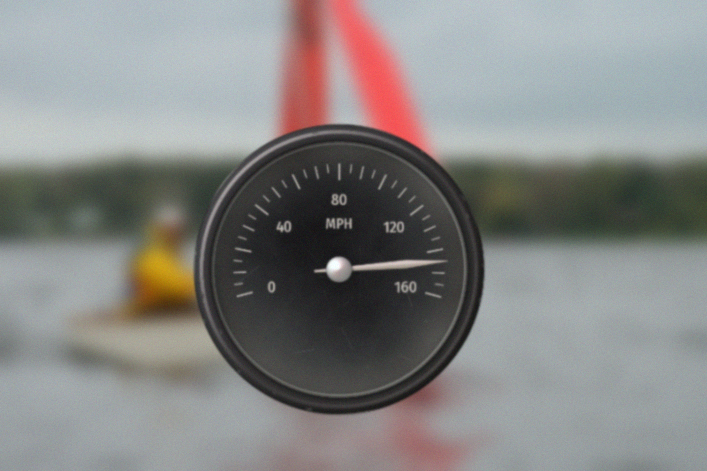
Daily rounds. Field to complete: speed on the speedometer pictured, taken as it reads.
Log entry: 145 mph
